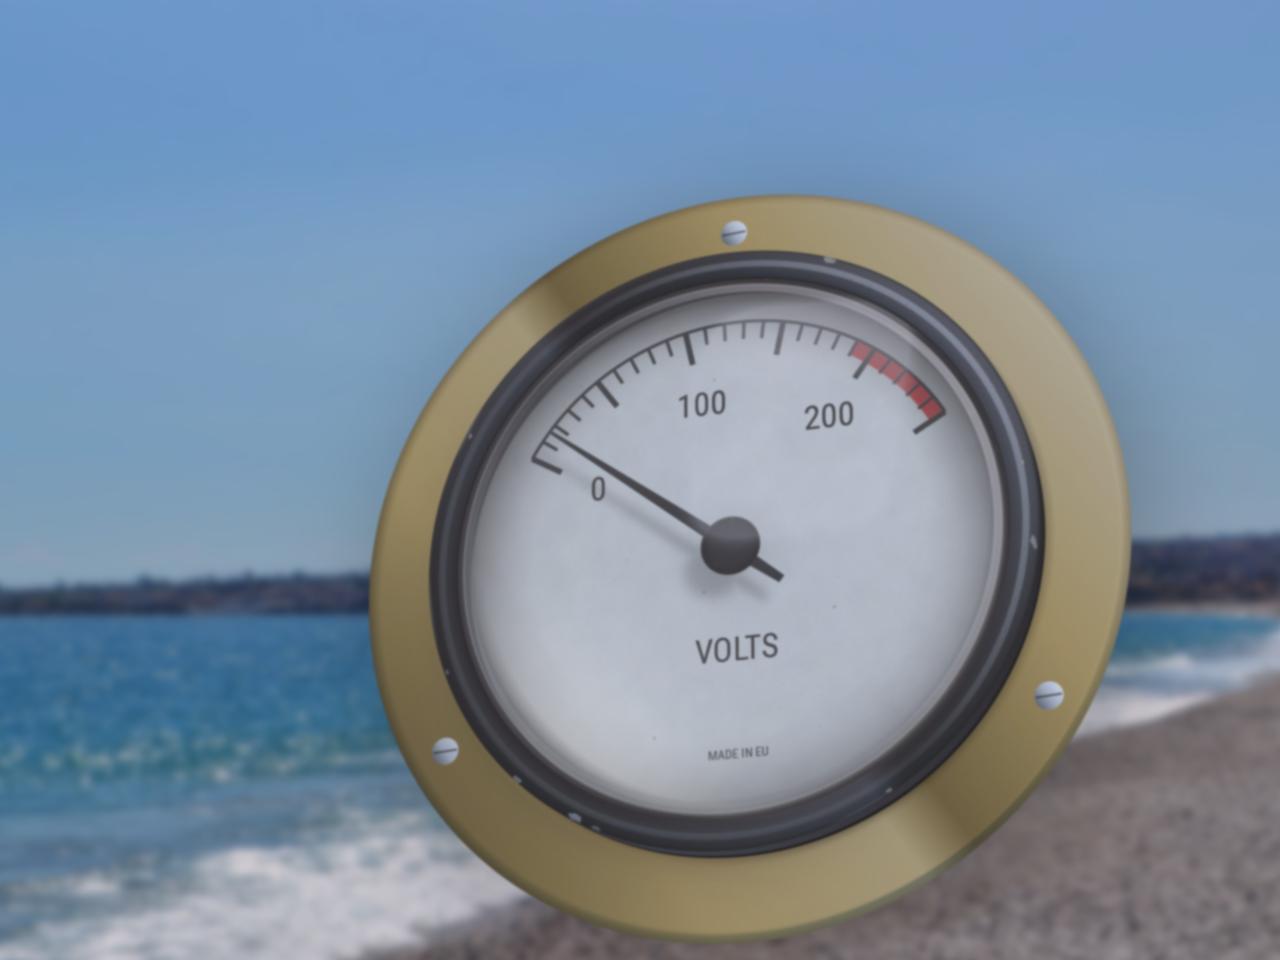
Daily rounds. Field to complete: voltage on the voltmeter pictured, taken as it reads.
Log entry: 15 V
